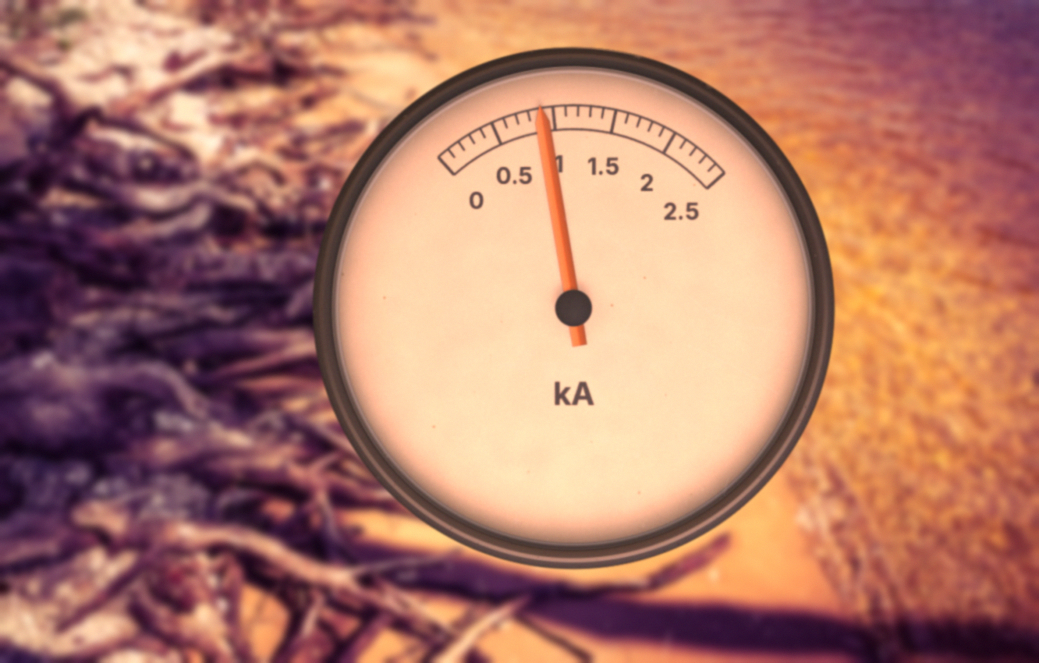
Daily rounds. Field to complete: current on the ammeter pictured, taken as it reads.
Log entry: 0.9 kA
